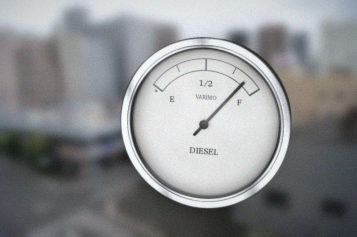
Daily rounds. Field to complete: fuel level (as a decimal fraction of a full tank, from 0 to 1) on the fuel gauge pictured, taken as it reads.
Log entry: 0.875
